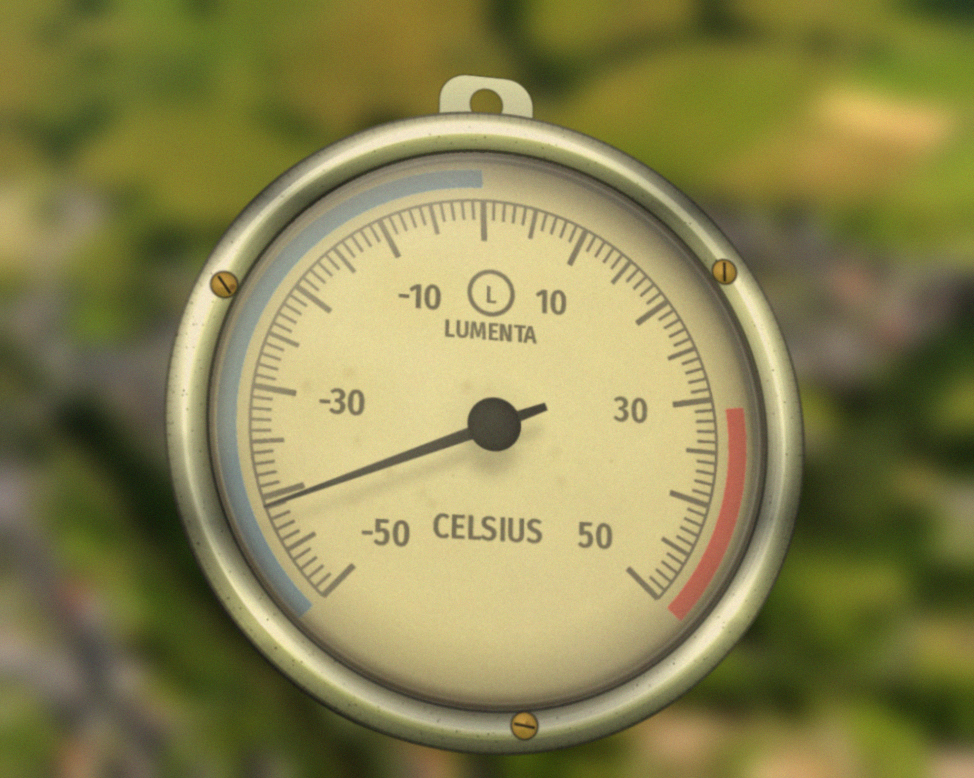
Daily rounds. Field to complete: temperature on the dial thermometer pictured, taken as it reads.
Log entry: -41 °C
